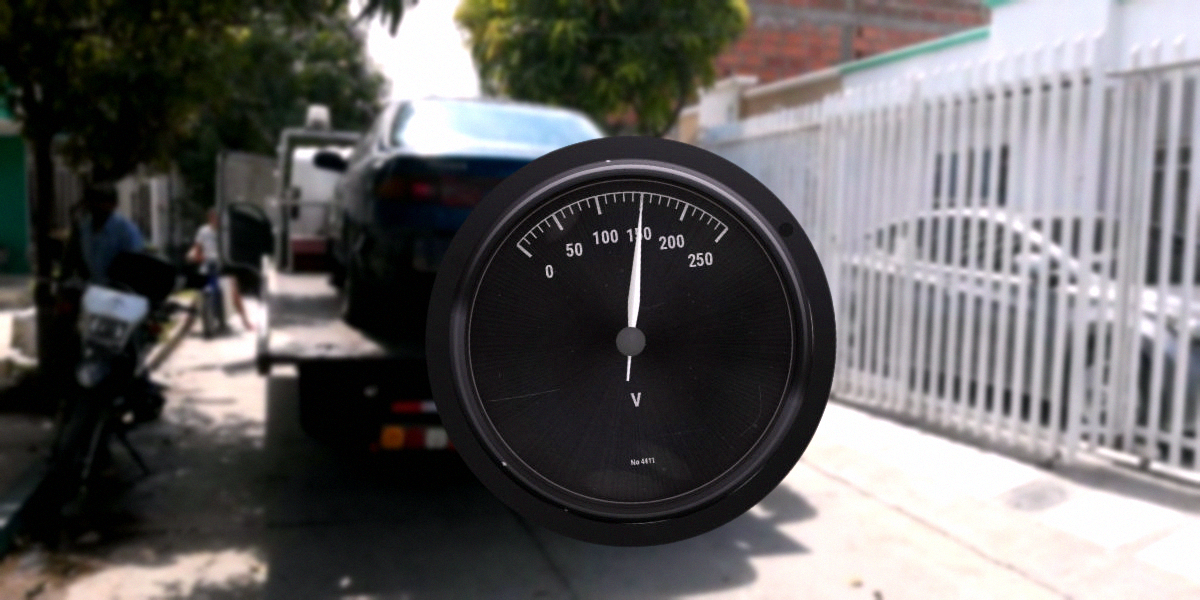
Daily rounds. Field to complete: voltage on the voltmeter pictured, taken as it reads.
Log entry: 150 V
